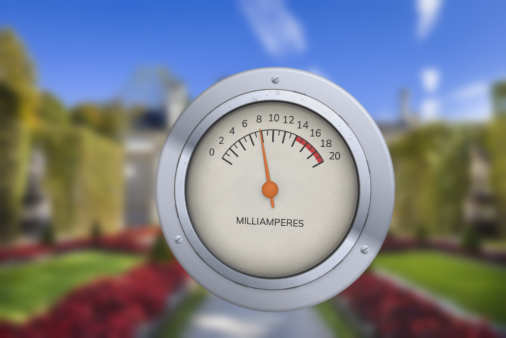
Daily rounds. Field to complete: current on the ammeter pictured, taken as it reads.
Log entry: 8 mA
